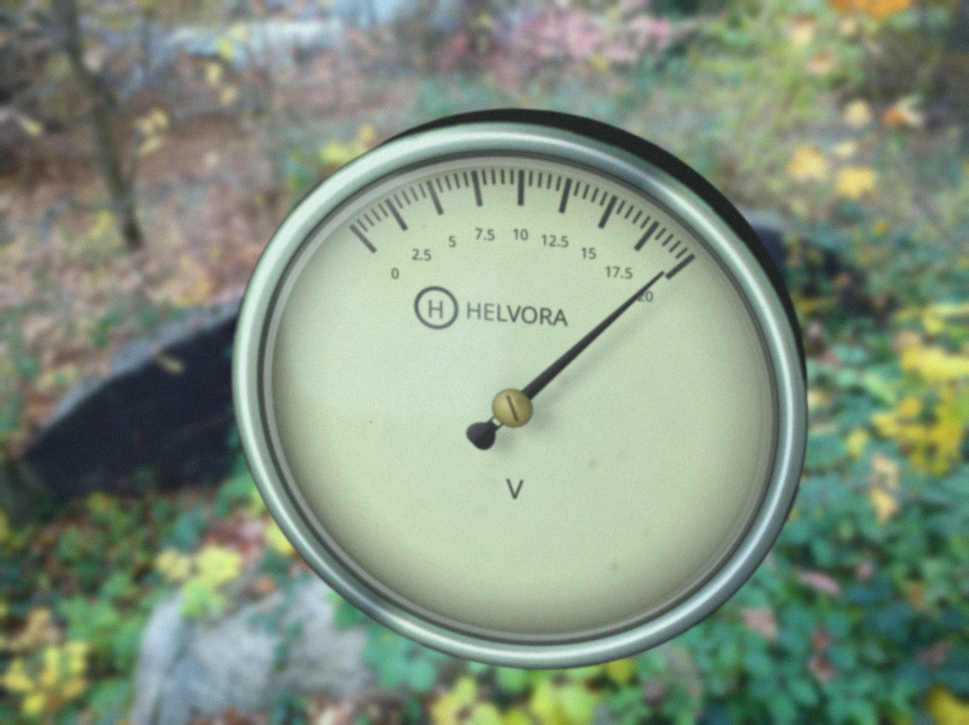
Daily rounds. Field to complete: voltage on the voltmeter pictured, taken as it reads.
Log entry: 19.5 V
